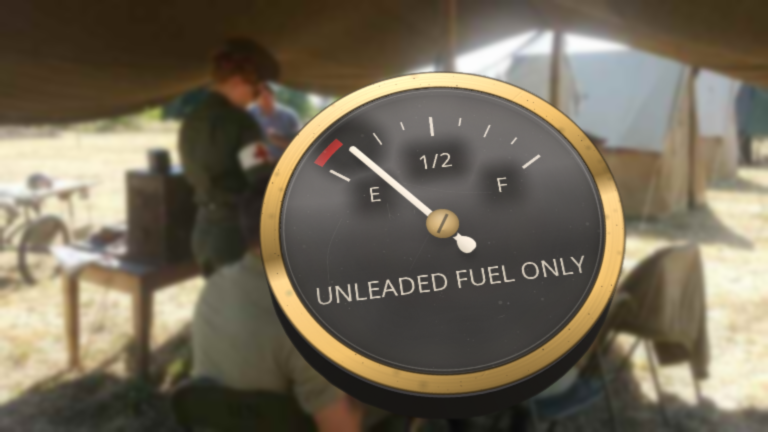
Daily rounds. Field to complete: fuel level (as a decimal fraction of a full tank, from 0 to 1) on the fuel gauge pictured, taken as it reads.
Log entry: 0.125
